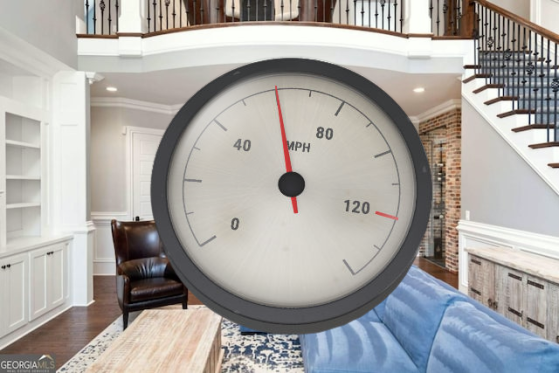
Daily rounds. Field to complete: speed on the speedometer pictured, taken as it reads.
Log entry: 60 mph
